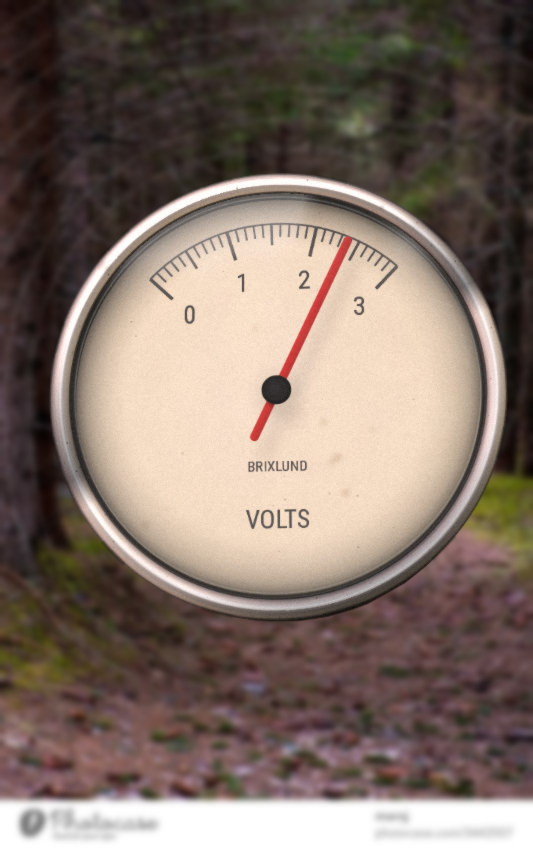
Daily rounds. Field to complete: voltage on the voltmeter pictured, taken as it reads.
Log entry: 2.4 V
